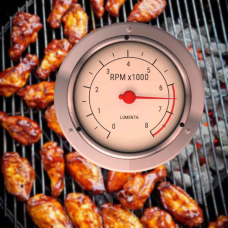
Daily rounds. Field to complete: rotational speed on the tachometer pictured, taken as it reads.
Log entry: 6500 rpm
